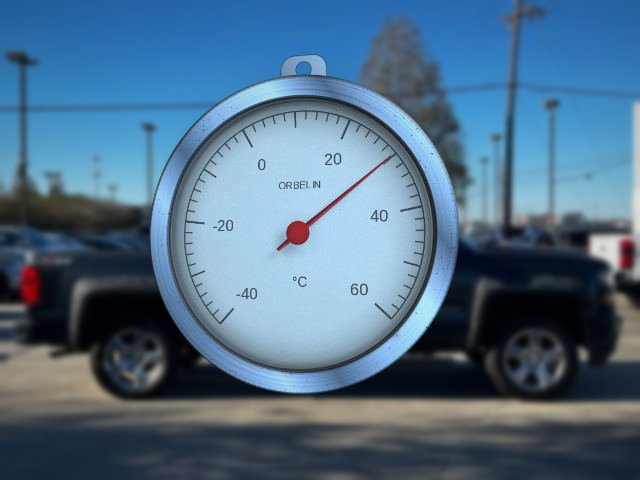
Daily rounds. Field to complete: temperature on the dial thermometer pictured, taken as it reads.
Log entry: 30 °C
